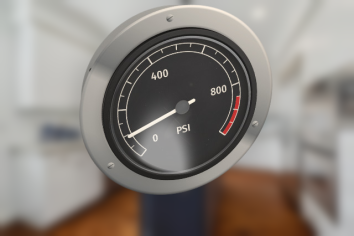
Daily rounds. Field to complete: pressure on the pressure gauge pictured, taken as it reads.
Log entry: 100 psi
